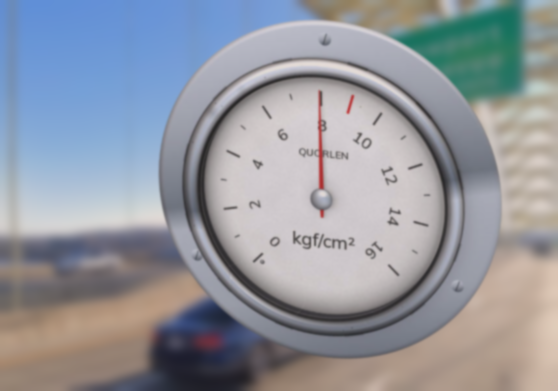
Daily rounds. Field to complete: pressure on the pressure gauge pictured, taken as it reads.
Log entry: 8 kg/cm²
